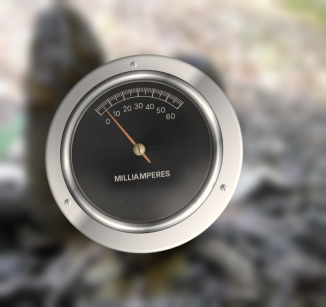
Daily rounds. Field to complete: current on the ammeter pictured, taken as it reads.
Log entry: 5 mA
